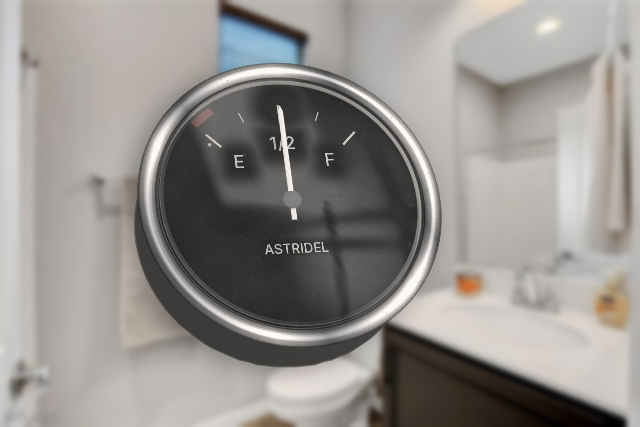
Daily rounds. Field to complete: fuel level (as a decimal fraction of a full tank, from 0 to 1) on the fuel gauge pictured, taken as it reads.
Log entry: 0.5
